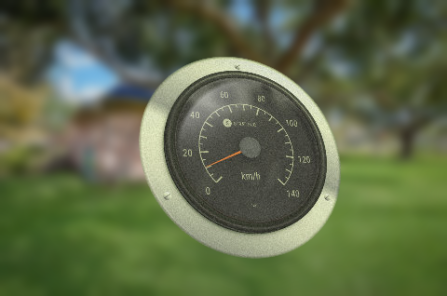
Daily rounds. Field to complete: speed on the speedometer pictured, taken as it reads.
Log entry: 10 km/h
